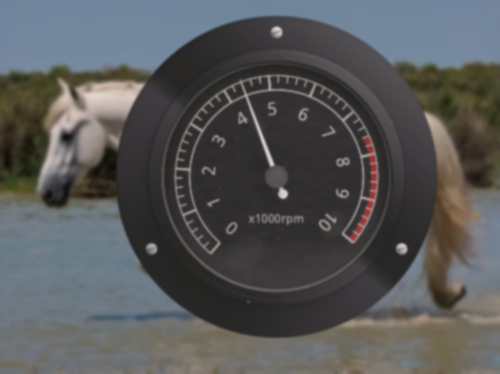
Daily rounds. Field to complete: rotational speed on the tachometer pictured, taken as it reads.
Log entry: 4400 rpm
